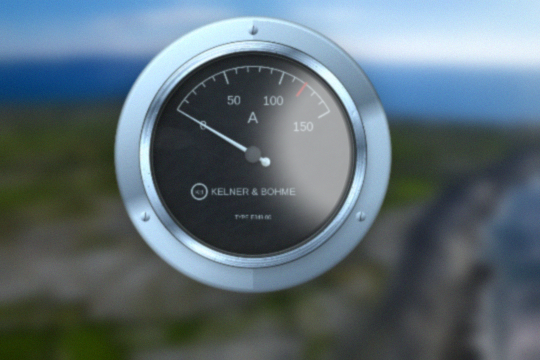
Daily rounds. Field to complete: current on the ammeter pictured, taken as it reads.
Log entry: 0 A
